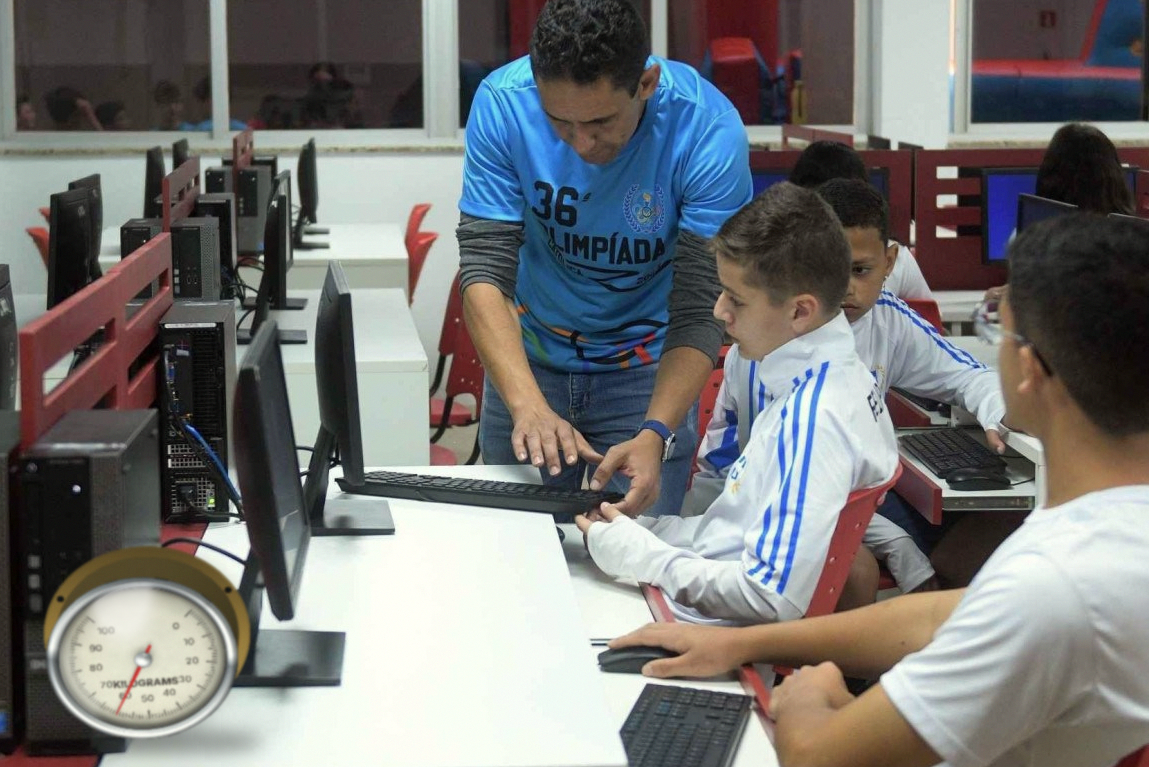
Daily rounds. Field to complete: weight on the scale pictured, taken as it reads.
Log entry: 60 kg
